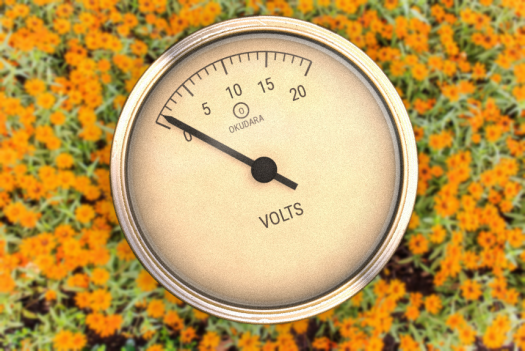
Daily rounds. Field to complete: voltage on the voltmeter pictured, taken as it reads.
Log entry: 1 V
